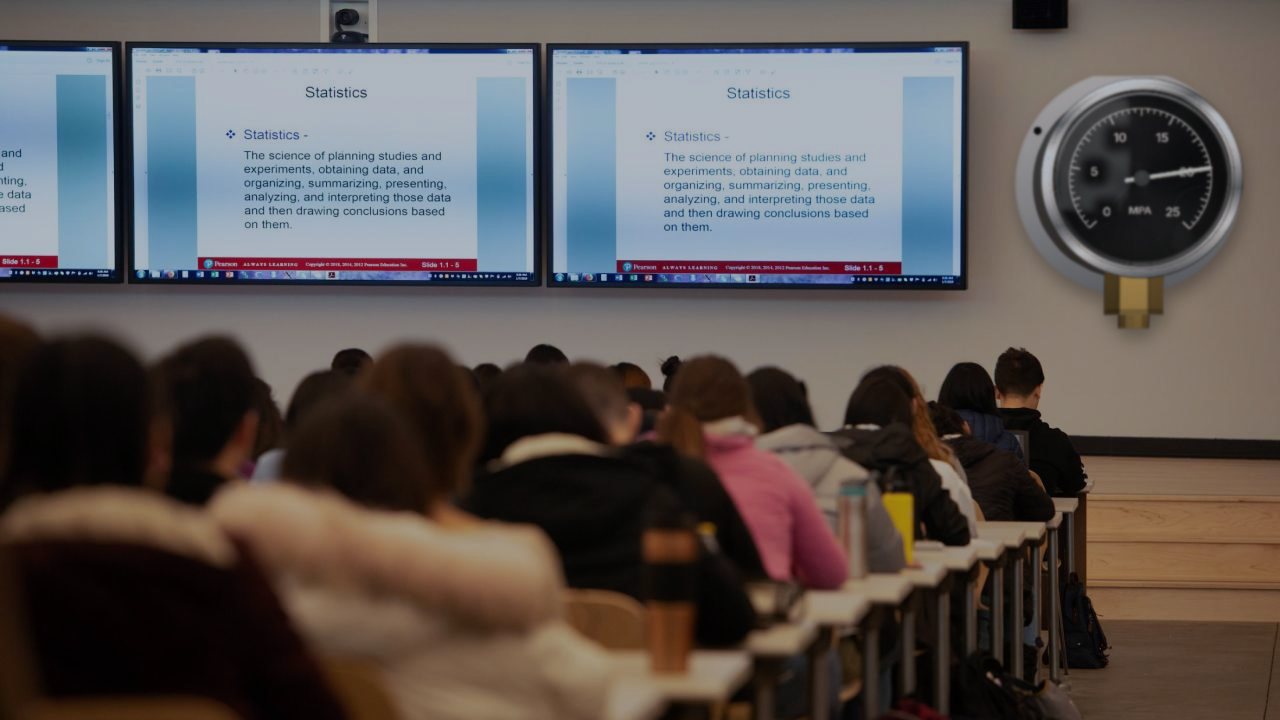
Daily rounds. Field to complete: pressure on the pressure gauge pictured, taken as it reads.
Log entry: 20 MPa
